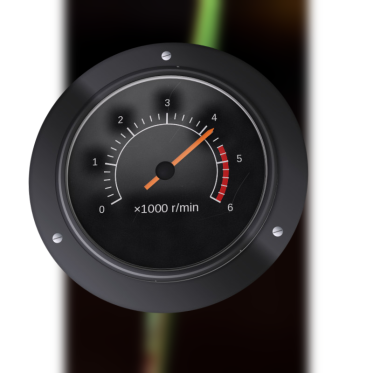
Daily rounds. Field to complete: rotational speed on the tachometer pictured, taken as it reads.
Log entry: 4200 rpm
